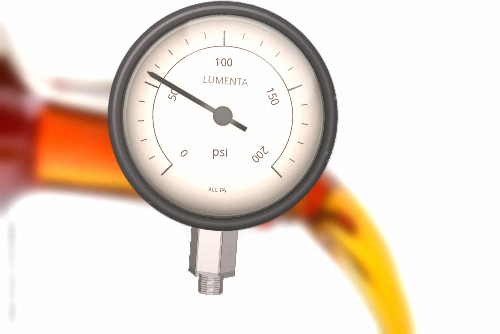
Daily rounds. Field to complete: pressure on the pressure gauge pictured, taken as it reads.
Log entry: 55 psi
